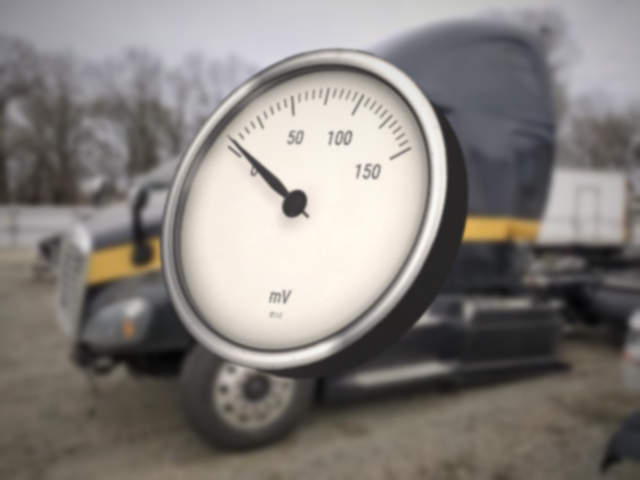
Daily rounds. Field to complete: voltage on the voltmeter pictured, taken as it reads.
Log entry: 5 mV
